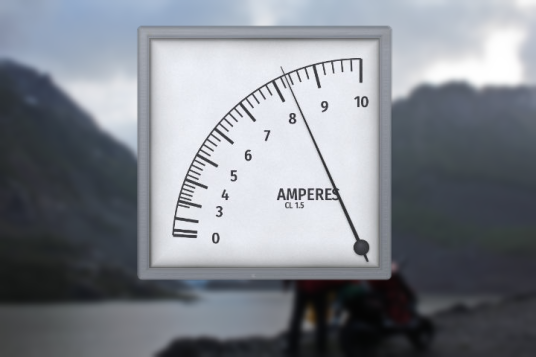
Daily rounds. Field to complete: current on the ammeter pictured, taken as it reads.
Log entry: 8.3 A
